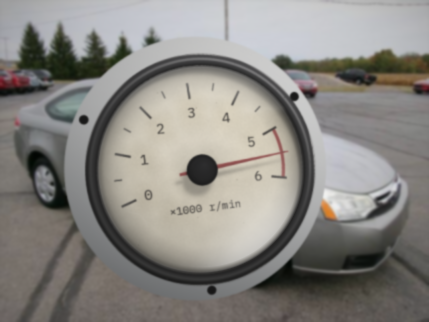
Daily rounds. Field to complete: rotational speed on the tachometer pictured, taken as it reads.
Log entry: 5500 rpm
